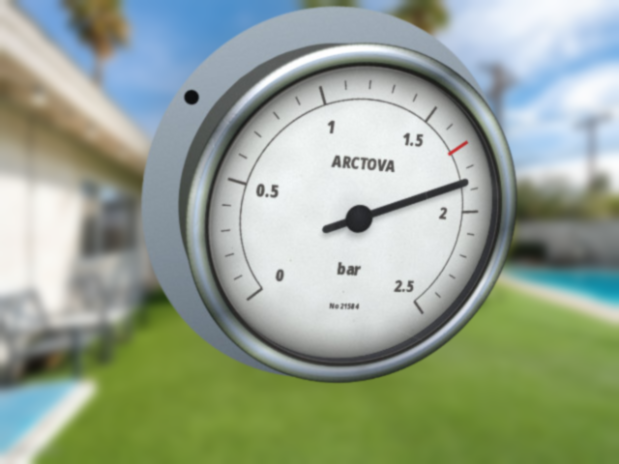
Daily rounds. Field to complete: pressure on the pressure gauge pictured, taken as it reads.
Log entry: 1.85 bar
